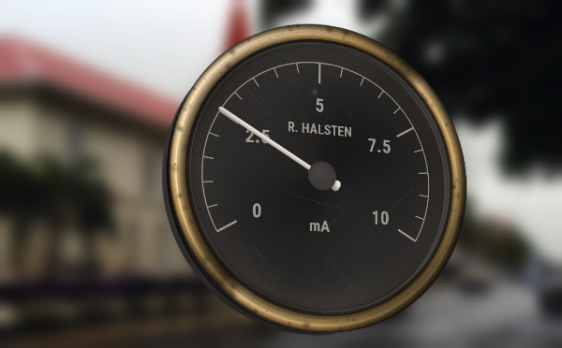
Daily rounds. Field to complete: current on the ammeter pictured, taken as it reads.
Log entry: 2.5 mA
